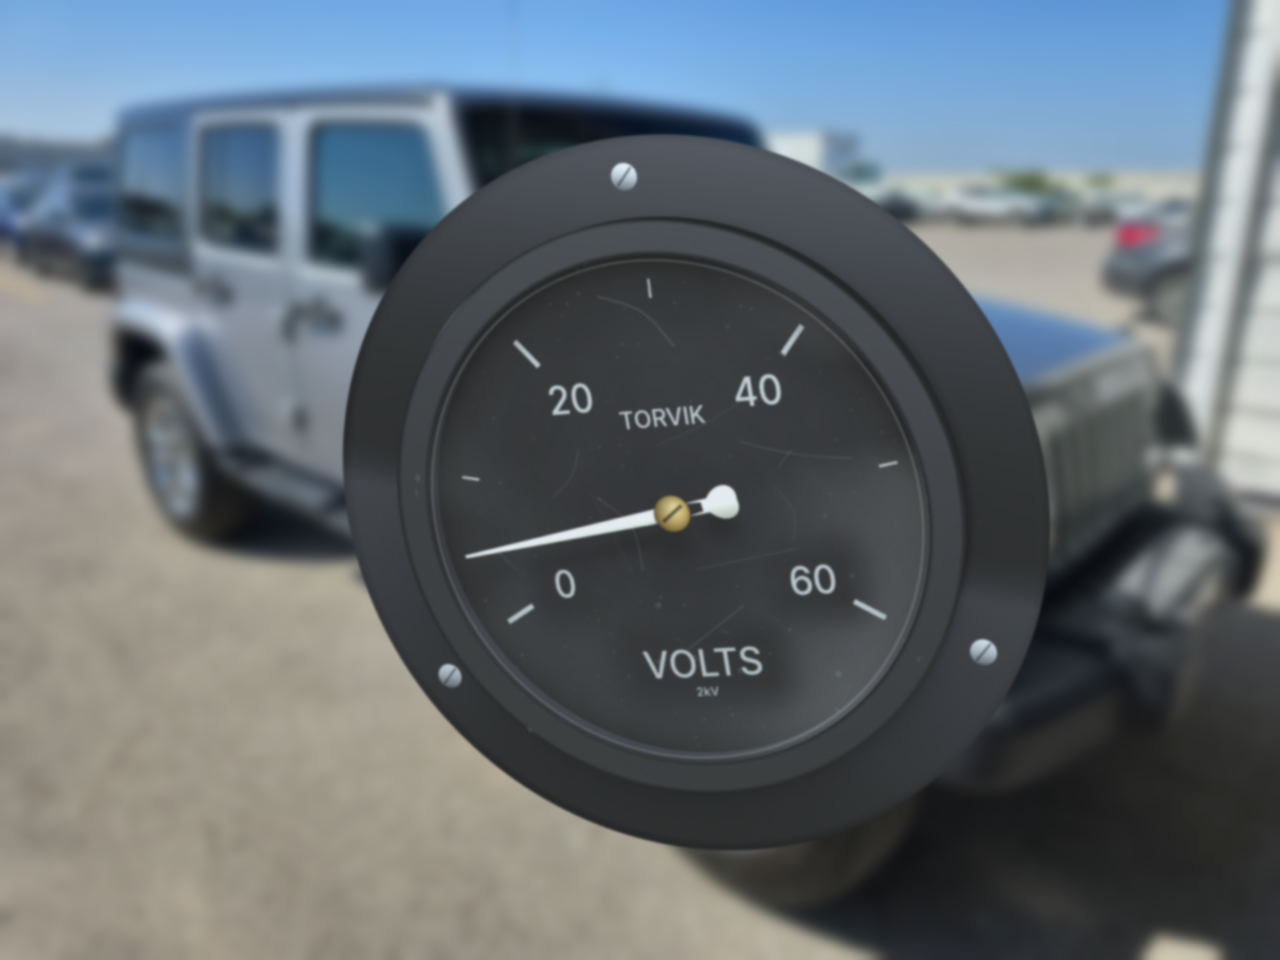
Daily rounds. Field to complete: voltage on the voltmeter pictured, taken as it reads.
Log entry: 5 V
